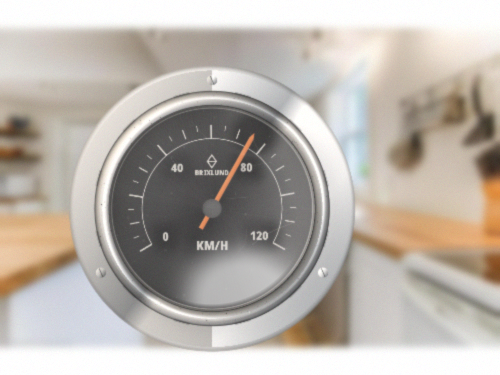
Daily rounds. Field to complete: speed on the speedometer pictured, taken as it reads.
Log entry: 75 km/h
